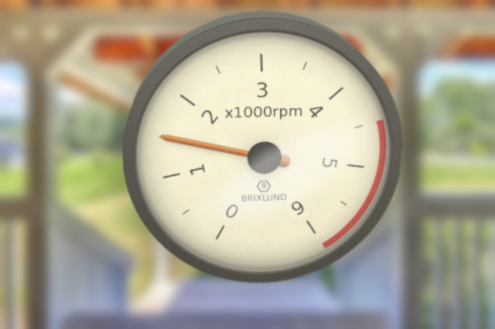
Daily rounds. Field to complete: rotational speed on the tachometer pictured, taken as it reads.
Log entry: 1500 rpm
